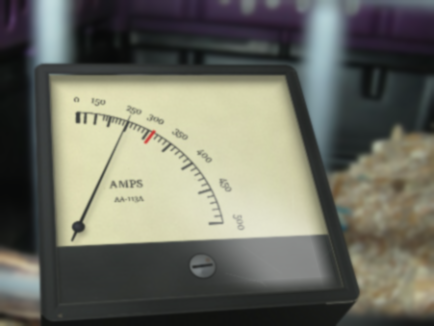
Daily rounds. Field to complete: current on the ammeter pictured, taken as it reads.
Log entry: 250 A
